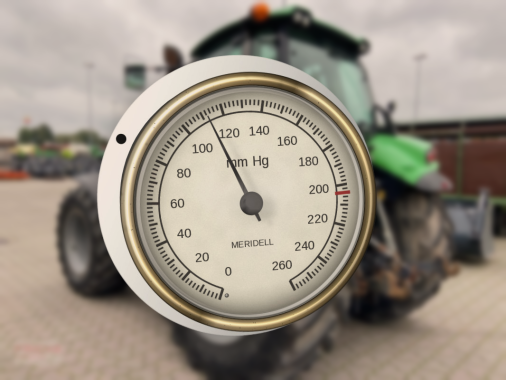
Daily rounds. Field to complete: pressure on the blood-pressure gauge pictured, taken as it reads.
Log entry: 112 mmHg
